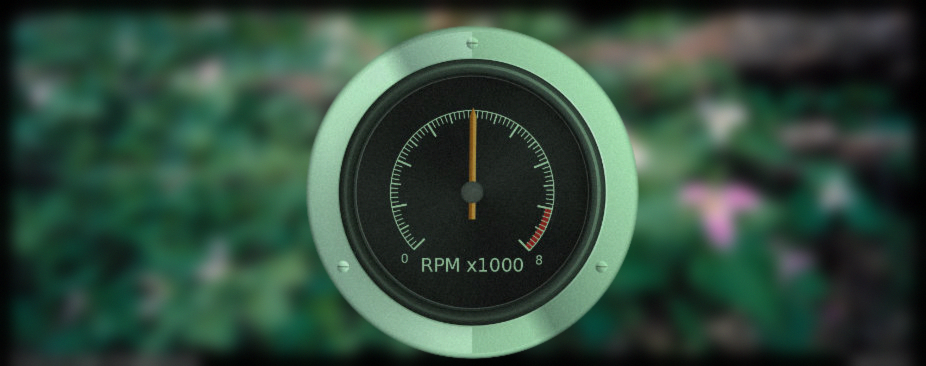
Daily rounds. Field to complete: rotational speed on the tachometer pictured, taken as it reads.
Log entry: 4000 rpm
